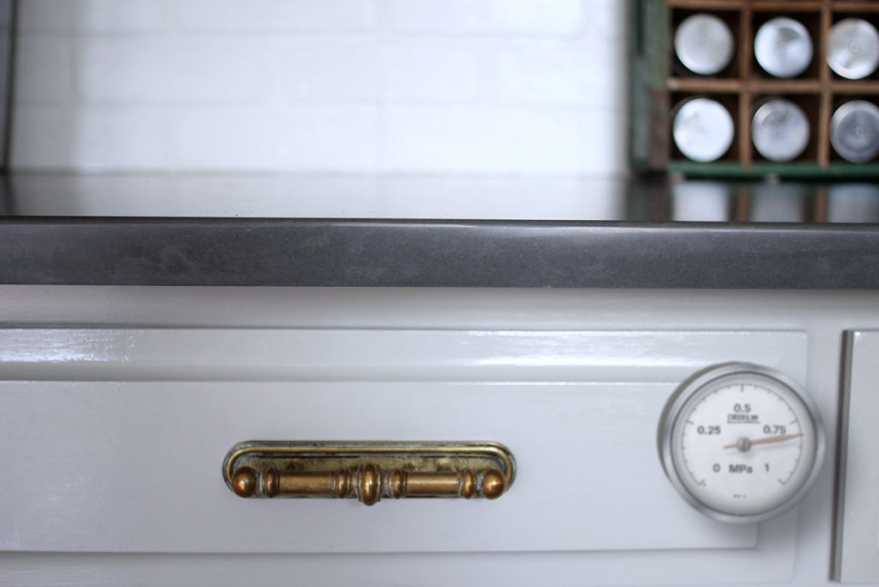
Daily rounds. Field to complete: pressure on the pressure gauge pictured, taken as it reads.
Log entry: 0.8 MPa
